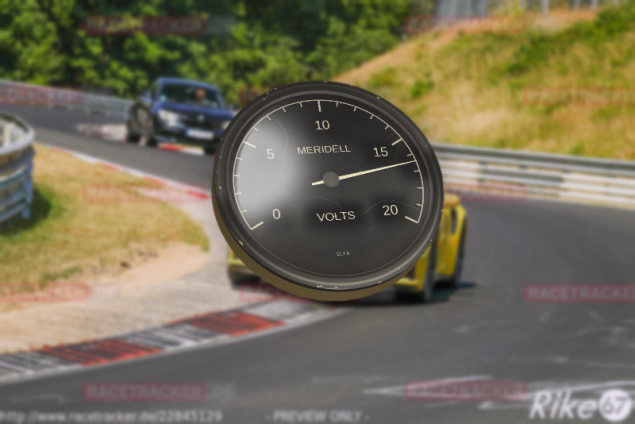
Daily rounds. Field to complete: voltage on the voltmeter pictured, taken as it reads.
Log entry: 16.5 V
